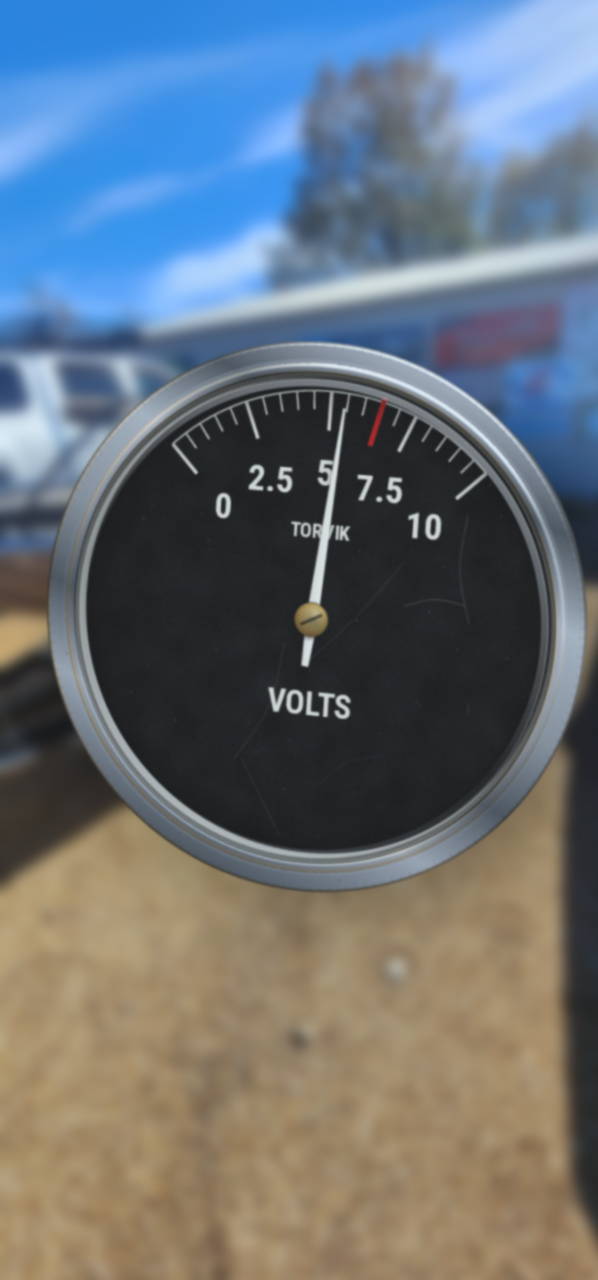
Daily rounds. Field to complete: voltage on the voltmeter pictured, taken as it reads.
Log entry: 5.5 V
